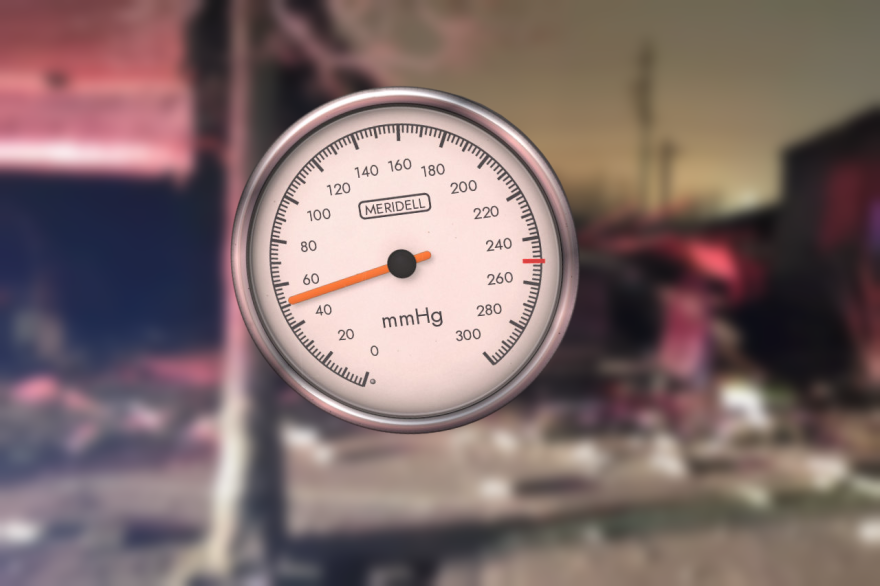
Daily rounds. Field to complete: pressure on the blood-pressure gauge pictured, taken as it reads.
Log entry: 52 mmHg
